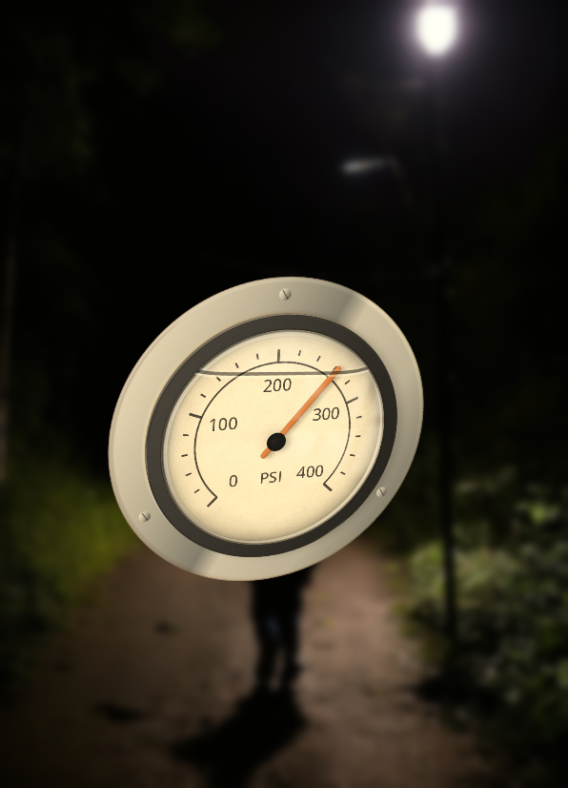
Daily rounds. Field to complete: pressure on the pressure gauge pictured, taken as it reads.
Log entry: 260 psi
